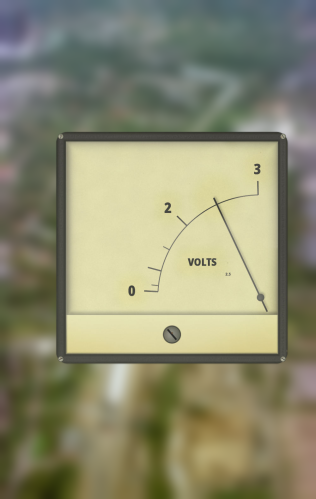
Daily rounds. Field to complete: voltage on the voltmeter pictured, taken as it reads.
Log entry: 2.5 V
